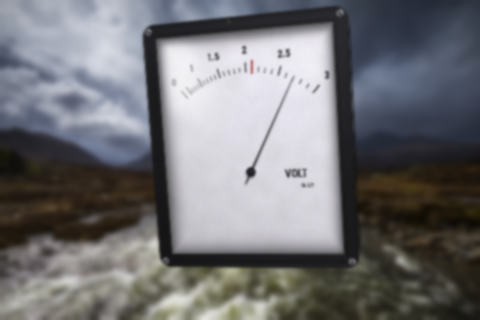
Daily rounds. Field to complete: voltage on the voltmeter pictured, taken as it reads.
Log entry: 2.7 V
